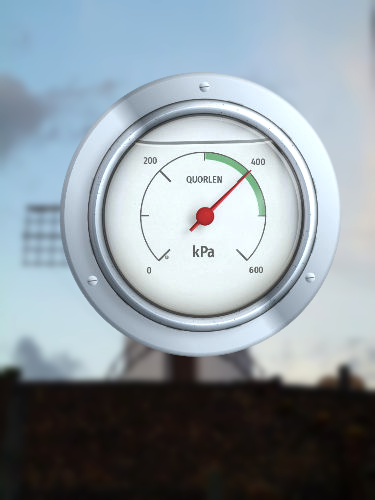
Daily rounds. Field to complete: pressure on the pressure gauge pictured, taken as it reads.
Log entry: 400 kPa
